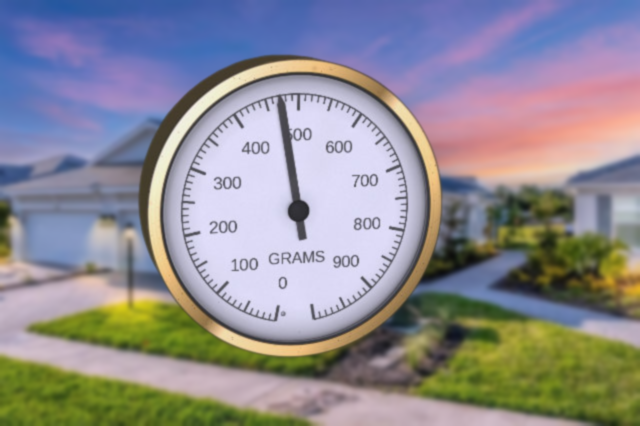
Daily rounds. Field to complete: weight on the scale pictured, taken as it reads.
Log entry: 470 g
